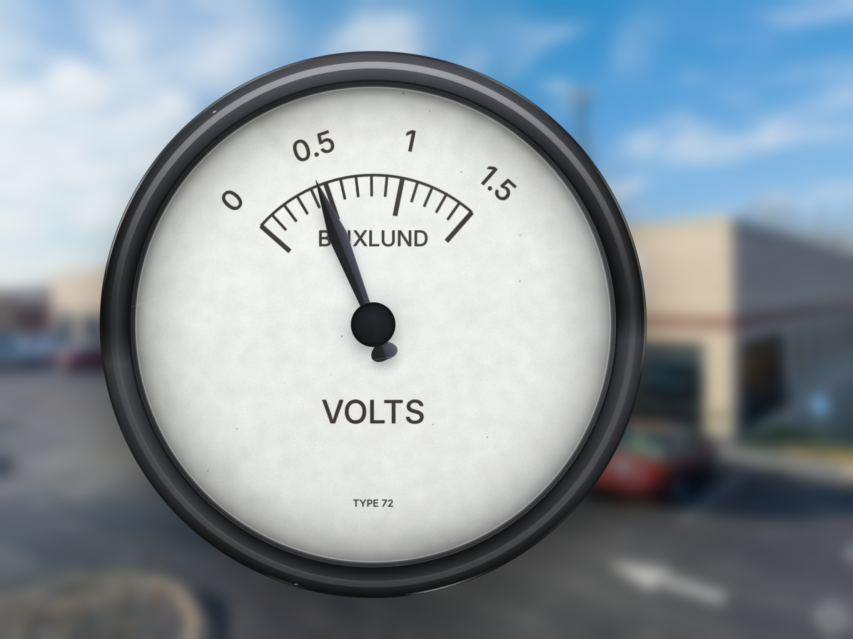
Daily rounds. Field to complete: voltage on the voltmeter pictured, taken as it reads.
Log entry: 0.45 V
